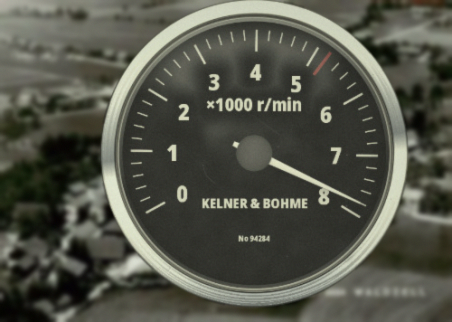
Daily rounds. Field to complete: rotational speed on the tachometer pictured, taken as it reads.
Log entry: 7800 rpm
